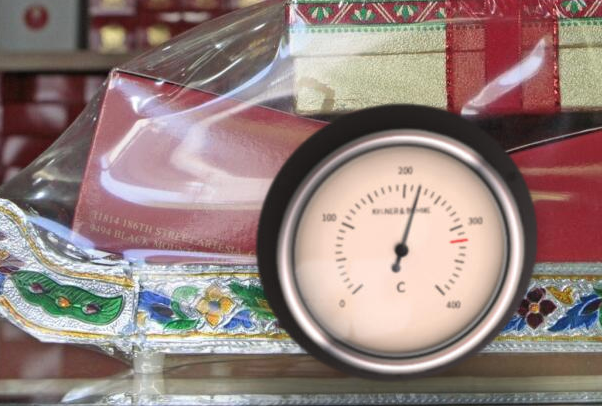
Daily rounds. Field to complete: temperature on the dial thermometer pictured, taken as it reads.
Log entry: 220 °C
